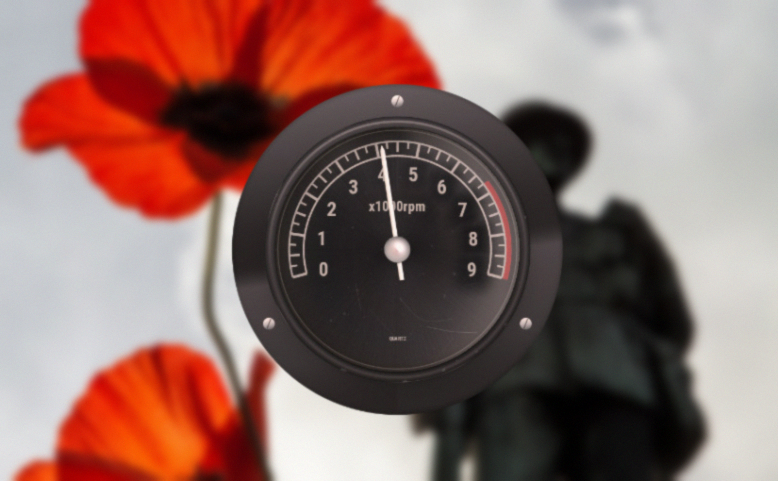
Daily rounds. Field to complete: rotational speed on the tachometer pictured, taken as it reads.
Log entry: 4125 rpm
